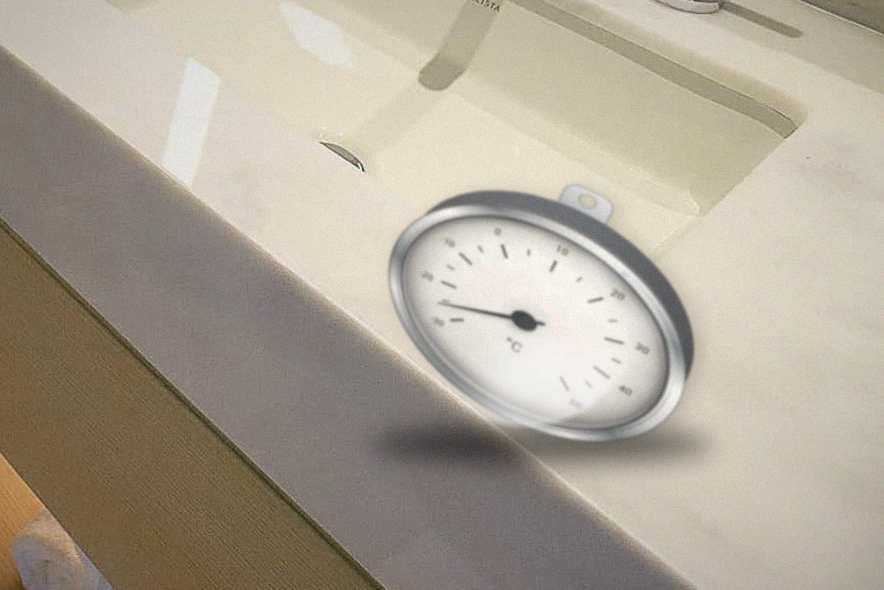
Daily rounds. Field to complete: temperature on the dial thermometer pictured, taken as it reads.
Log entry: -25 °C
